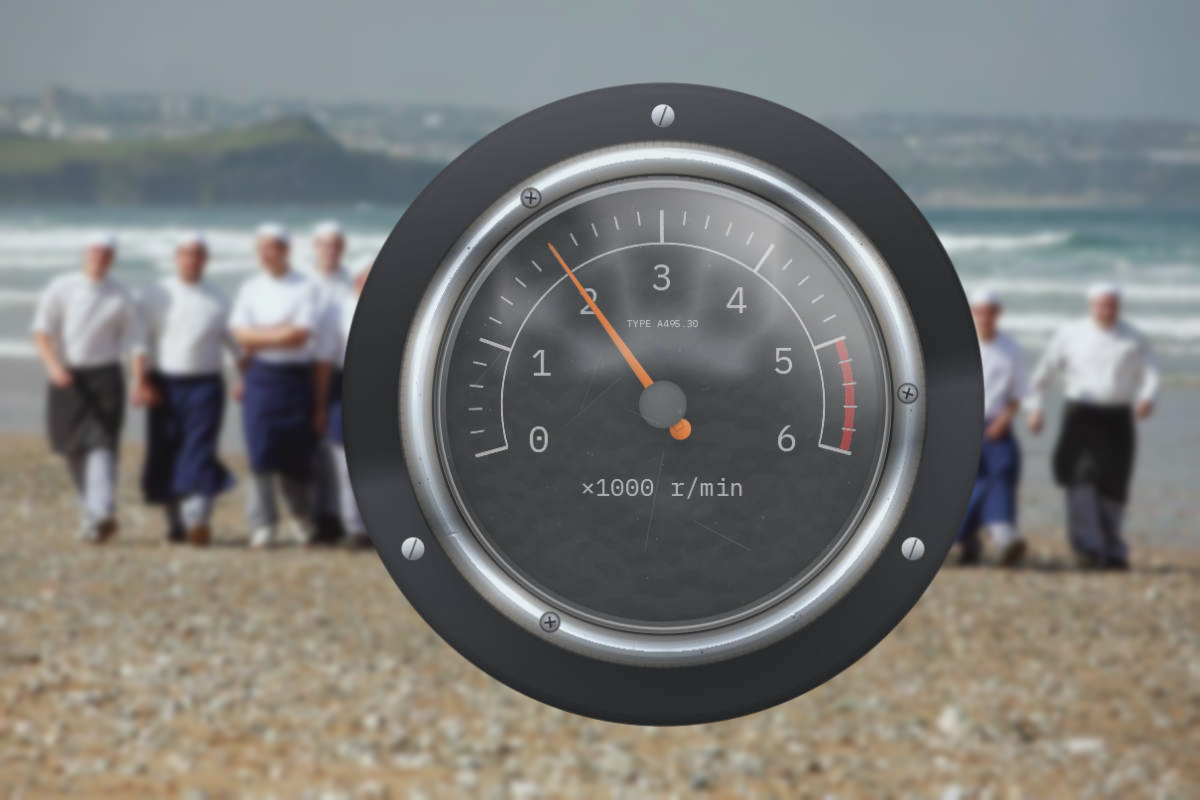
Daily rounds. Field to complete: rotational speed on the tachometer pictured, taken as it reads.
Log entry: 2000 rpm
